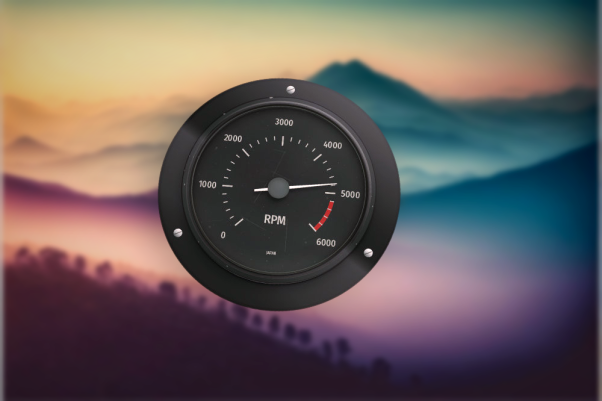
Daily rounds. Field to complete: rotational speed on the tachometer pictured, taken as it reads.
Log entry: 4800 rpm
